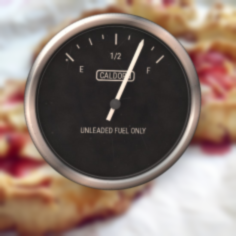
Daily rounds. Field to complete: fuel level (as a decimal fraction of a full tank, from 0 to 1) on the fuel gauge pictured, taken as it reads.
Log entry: 0.75
